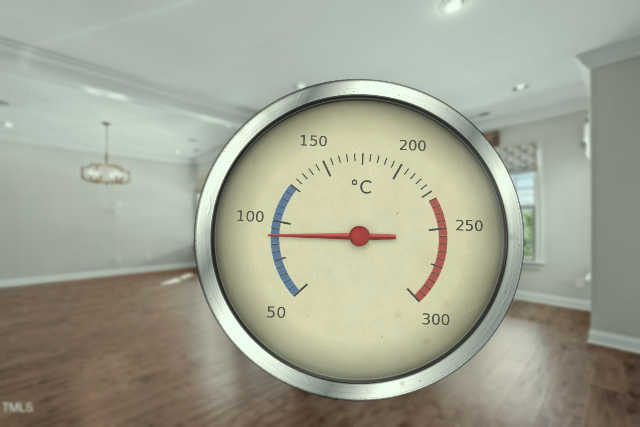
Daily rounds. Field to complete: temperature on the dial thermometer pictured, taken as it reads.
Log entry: 90 °C
